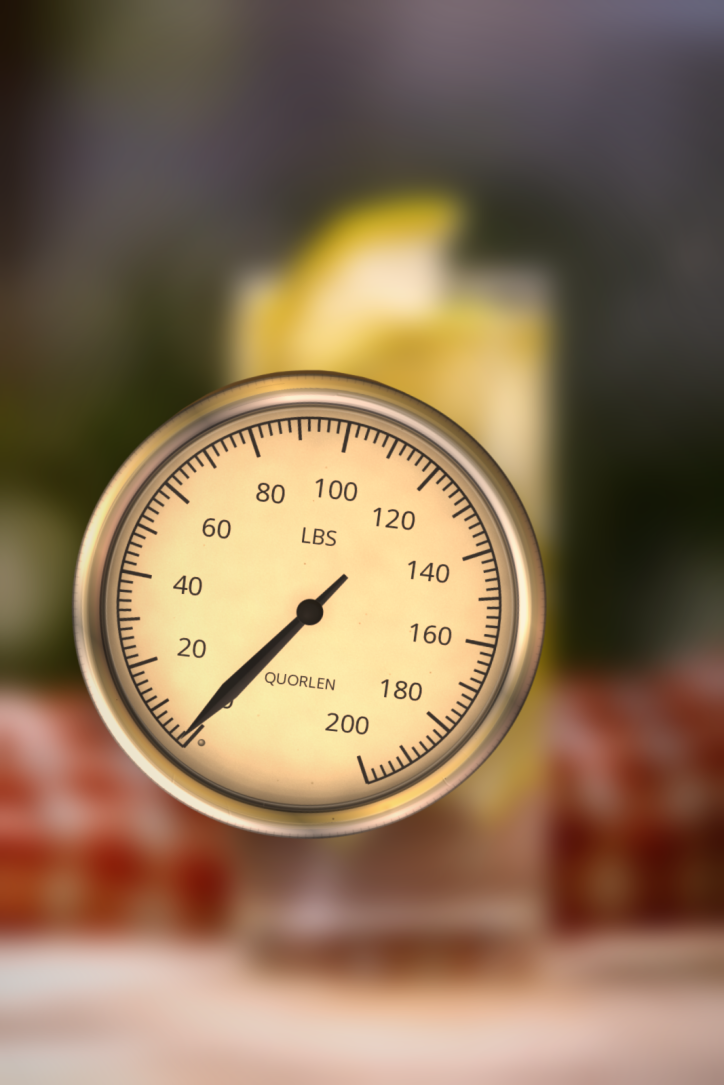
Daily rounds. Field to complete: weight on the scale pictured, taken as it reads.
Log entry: 2 lb
